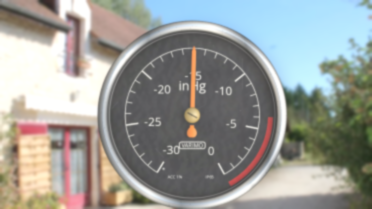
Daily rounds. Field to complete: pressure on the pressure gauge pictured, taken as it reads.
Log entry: -15 inHg
